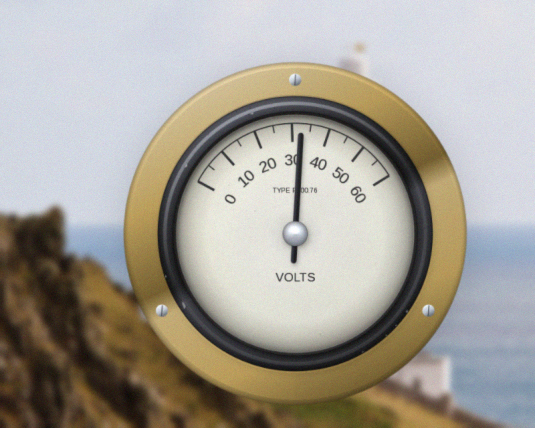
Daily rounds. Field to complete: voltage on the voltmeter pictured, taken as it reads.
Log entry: 32.5 V
